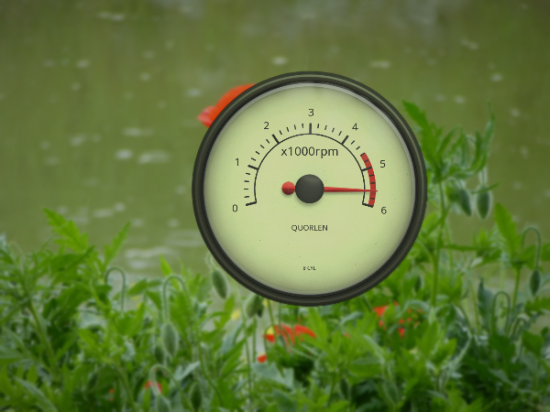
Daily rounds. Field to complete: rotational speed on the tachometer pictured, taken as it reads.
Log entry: 5600 rpm
